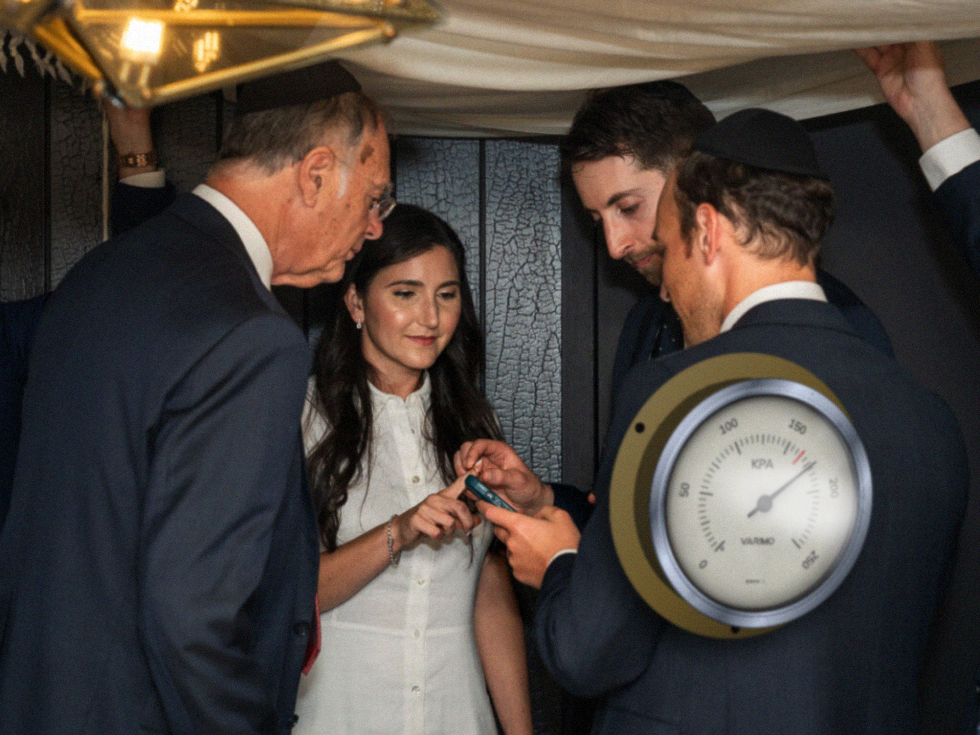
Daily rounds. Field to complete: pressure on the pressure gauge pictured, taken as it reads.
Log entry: 175 kPa
